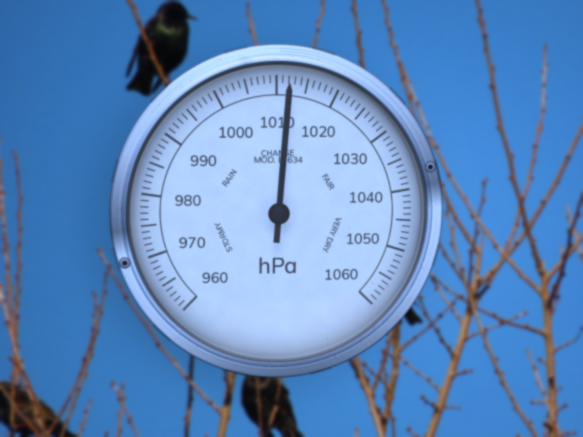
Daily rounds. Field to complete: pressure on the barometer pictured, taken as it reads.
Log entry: 1012 hPa
